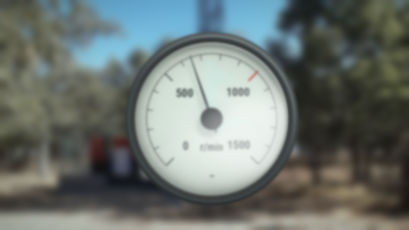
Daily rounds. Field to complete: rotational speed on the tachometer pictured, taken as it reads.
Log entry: 650 rpm
